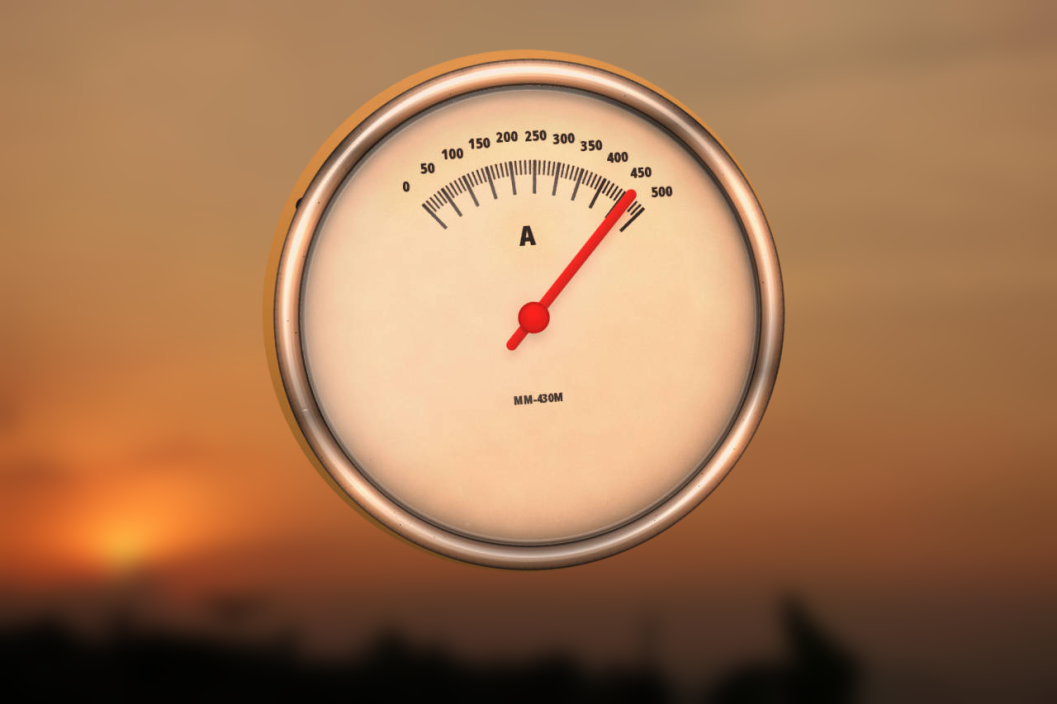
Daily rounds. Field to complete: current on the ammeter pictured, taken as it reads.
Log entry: 460 A
